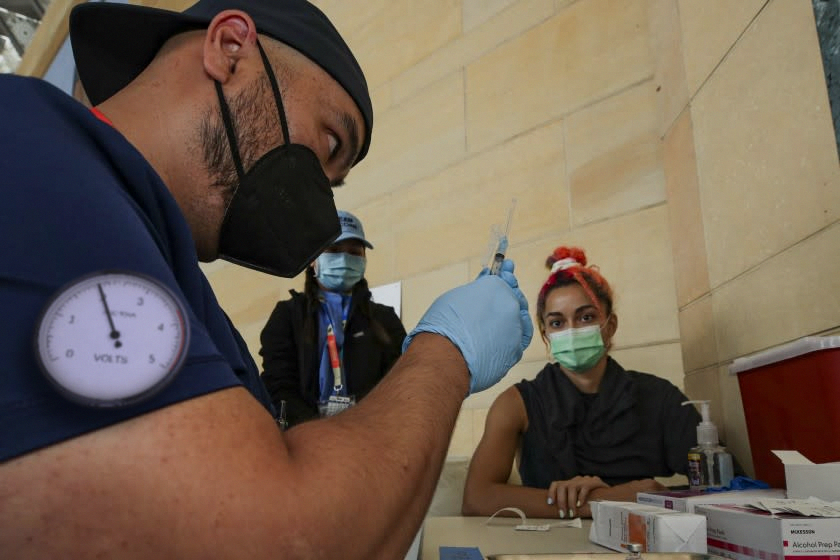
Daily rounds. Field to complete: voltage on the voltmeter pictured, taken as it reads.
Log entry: 2 V
